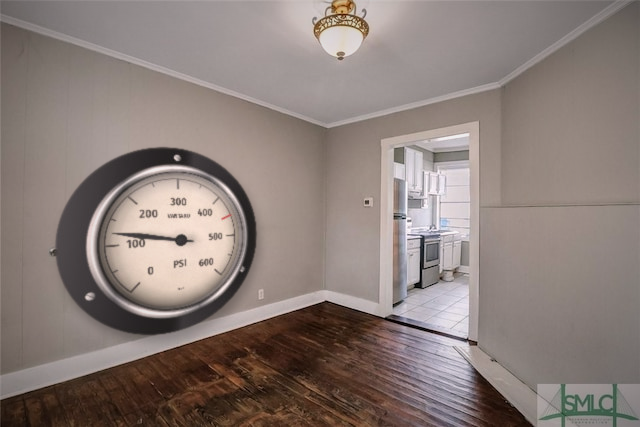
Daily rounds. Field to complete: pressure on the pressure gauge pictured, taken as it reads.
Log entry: 125 psi
